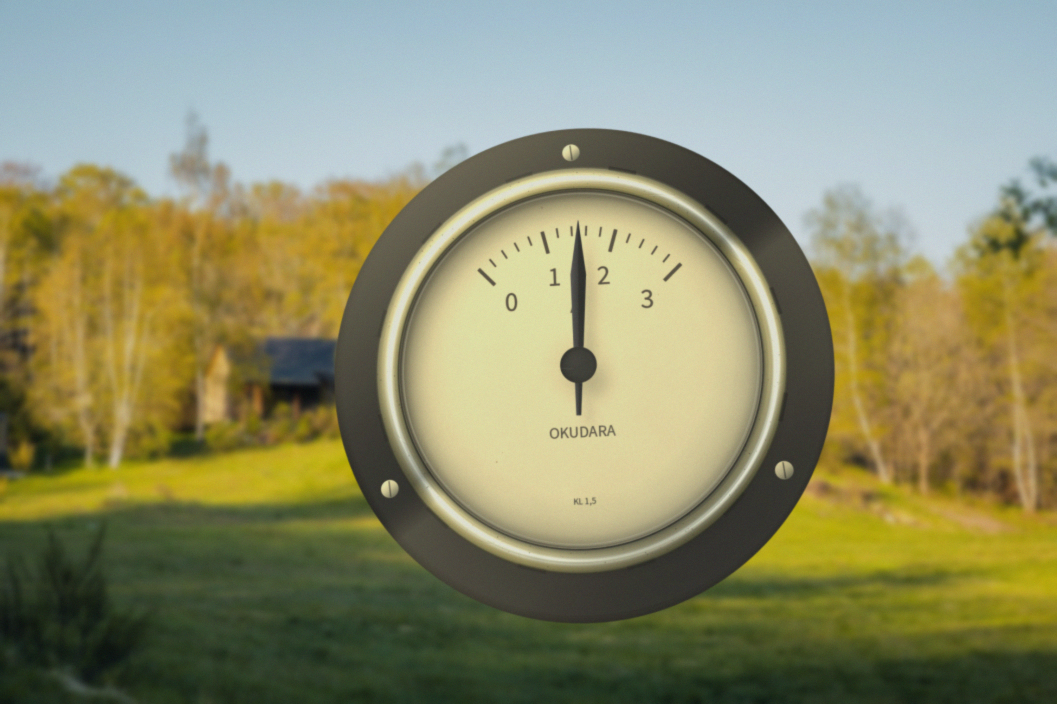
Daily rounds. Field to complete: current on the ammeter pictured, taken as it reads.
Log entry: 1.5 A
